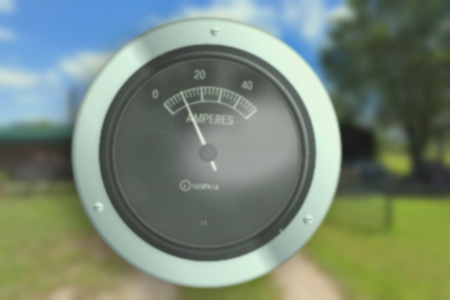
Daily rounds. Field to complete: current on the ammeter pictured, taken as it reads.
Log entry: 10 A
